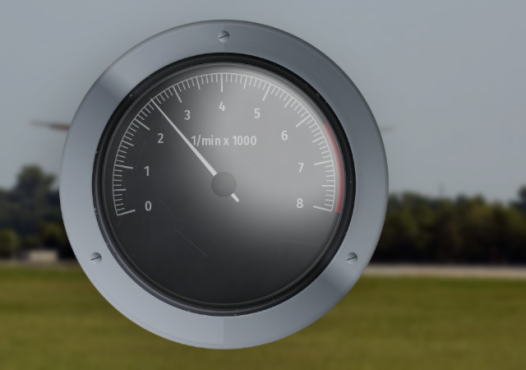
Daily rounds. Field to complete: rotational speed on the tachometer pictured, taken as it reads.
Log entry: 2500 rpm
